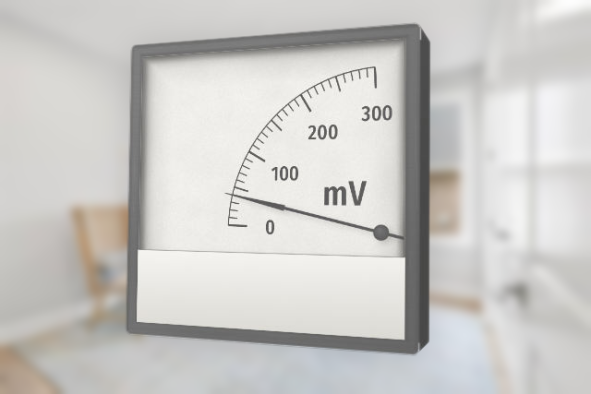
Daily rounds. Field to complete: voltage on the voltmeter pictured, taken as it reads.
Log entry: 40 mV
